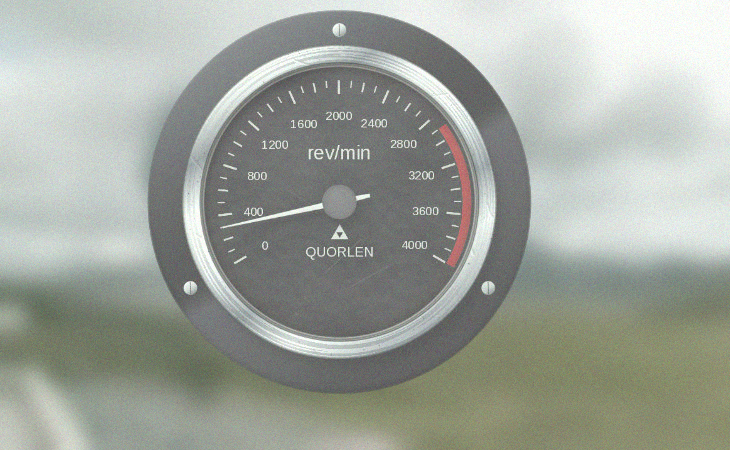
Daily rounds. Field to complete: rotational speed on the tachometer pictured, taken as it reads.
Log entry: 300 rpm
